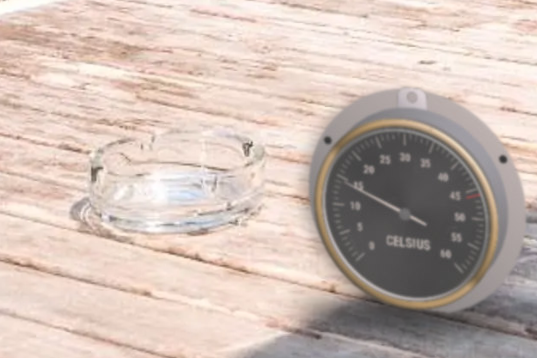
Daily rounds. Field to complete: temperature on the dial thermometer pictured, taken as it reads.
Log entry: 15 °C
